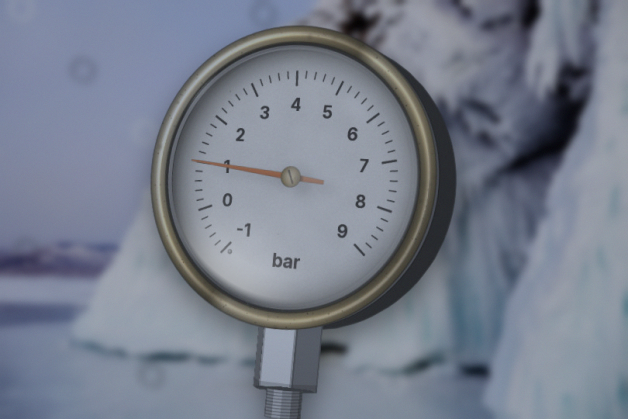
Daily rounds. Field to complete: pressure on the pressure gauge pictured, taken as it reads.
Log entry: 1 bar
